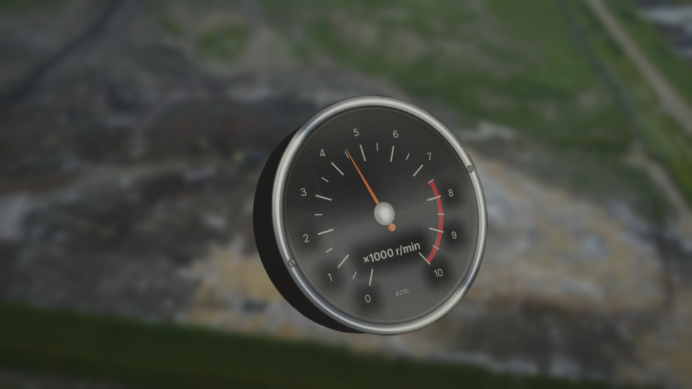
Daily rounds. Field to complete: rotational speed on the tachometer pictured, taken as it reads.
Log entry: 4500 rpm
